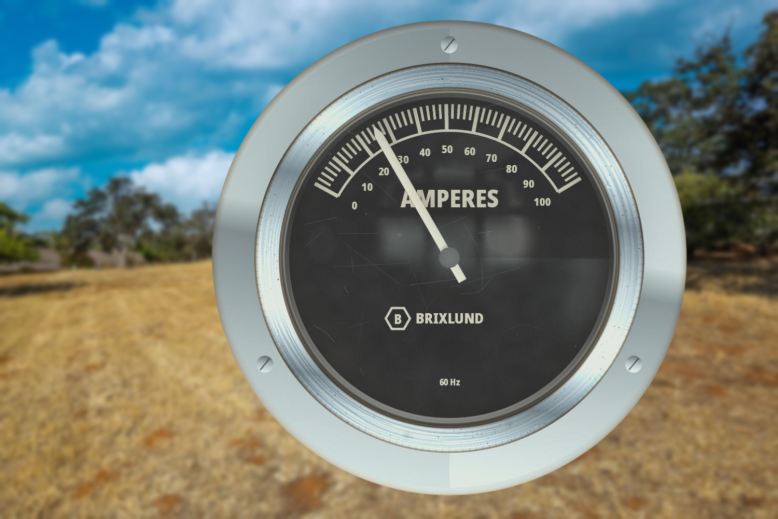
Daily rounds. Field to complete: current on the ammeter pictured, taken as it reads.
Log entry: 26 A
